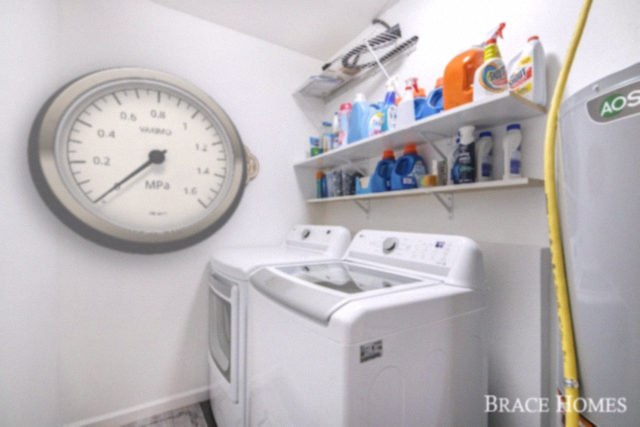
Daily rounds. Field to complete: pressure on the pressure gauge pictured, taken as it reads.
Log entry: 0 MPa
